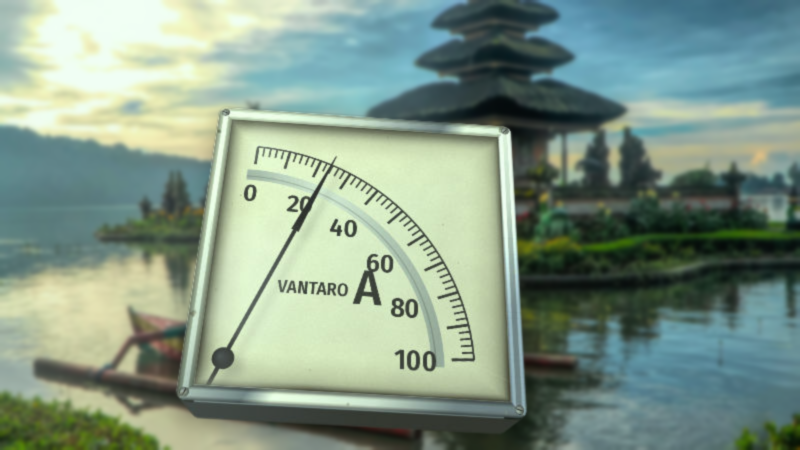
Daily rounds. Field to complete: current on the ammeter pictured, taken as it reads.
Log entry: 24 A
